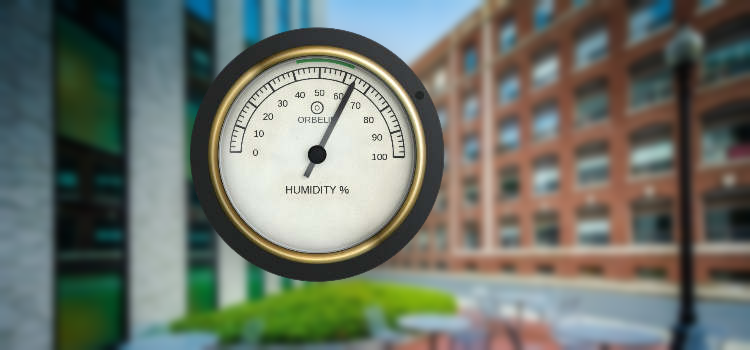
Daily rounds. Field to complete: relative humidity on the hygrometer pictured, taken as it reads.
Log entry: 64 %
